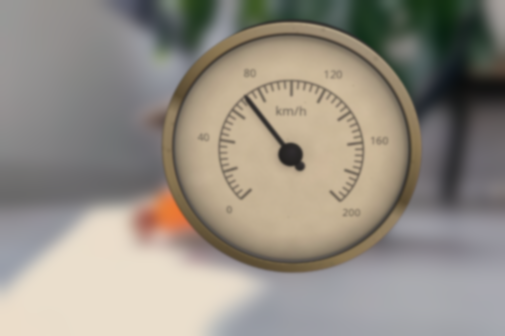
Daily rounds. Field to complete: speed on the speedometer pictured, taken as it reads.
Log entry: 72 km/h
